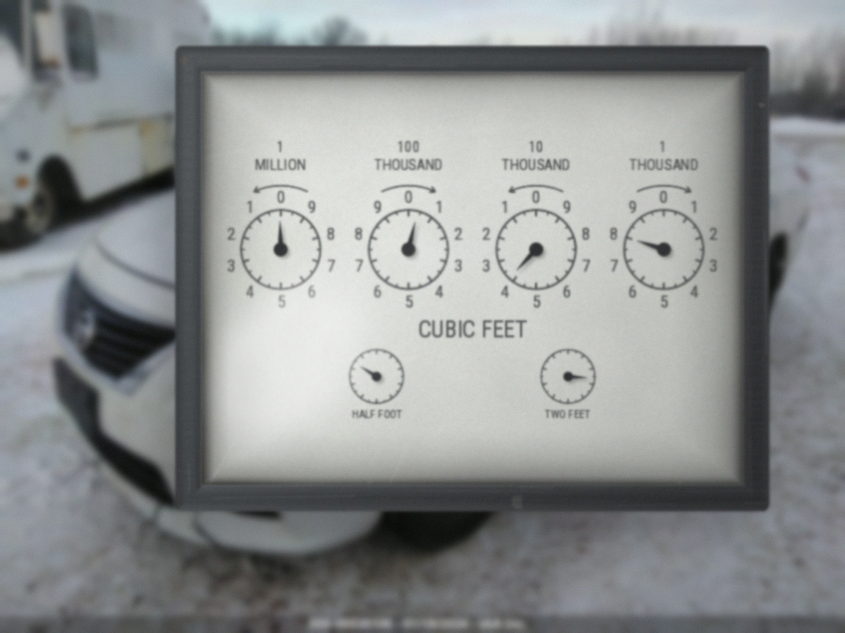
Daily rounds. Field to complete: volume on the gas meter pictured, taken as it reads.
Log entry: 3800 ft³
